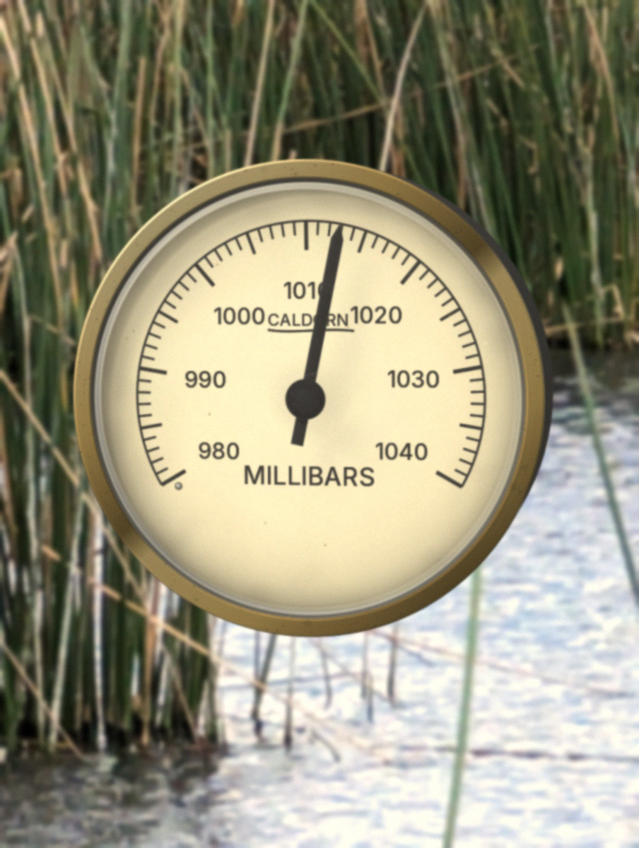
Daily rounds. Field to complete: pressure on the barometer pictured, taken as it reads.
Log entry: 1013 mbar
